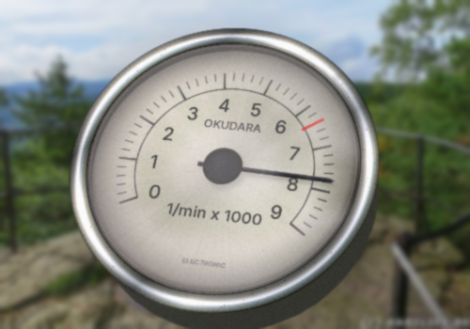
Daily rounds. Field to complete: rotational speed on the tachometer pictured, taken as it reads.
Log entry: 7800 rpm
